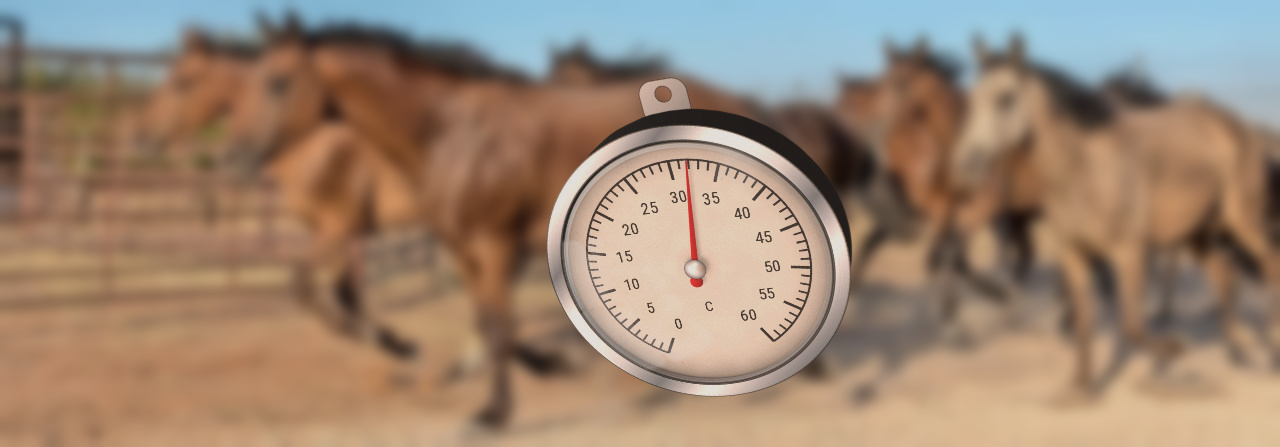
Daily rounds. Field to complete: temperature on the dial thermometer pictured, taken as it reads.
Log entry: 32 °C
